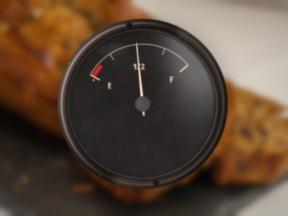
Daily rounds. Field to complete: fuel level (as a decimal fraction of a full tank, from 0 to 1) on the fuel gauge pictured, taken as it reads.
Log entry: 0.5
